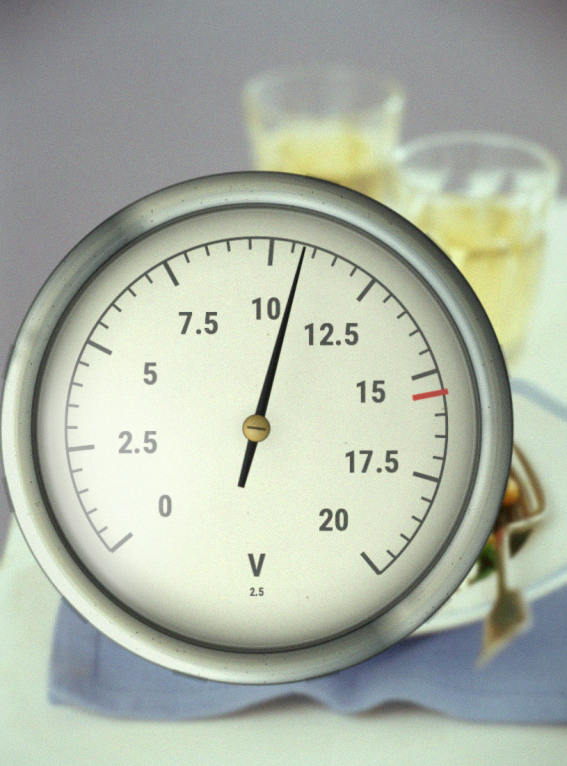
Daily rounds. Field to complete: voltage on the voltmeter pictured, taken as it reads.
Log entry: 10.75 V
